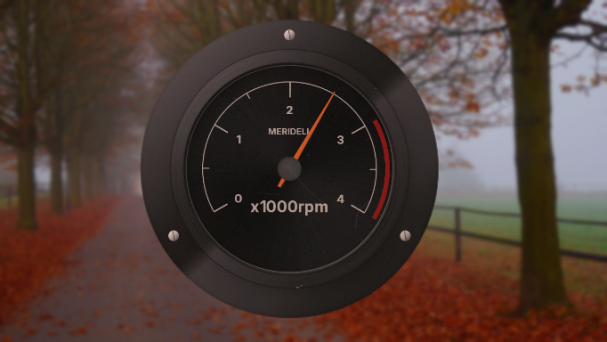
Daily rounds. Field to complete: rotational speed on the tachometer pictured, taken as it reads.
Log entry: 2500 rpm
